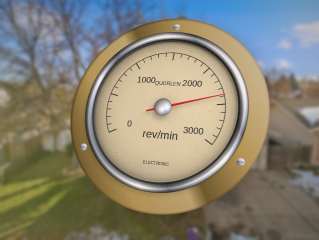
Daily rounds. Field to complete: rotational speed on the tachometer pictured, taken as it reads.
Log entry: 2400 rpm
